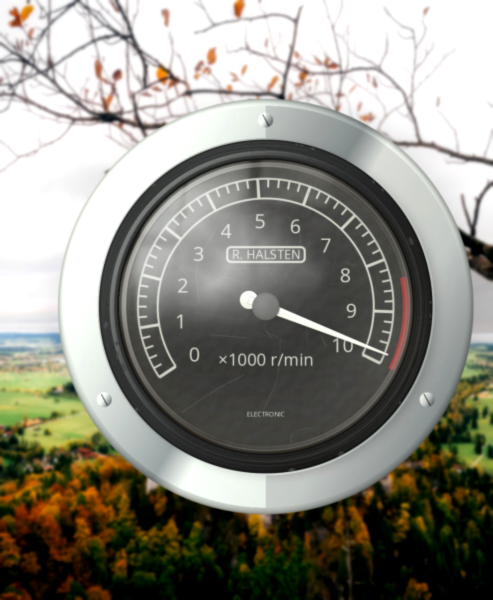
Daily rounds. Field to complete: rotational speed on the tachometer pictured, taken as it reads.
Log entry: 9800 rpm
